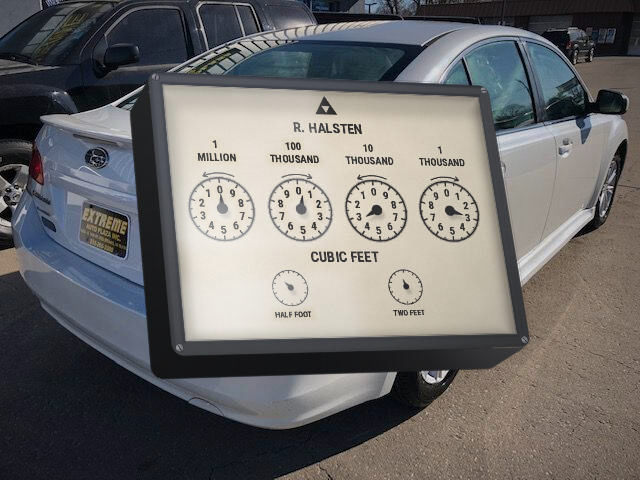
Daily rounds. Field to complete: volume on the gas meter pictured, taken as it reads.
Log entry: 3300 ft³
